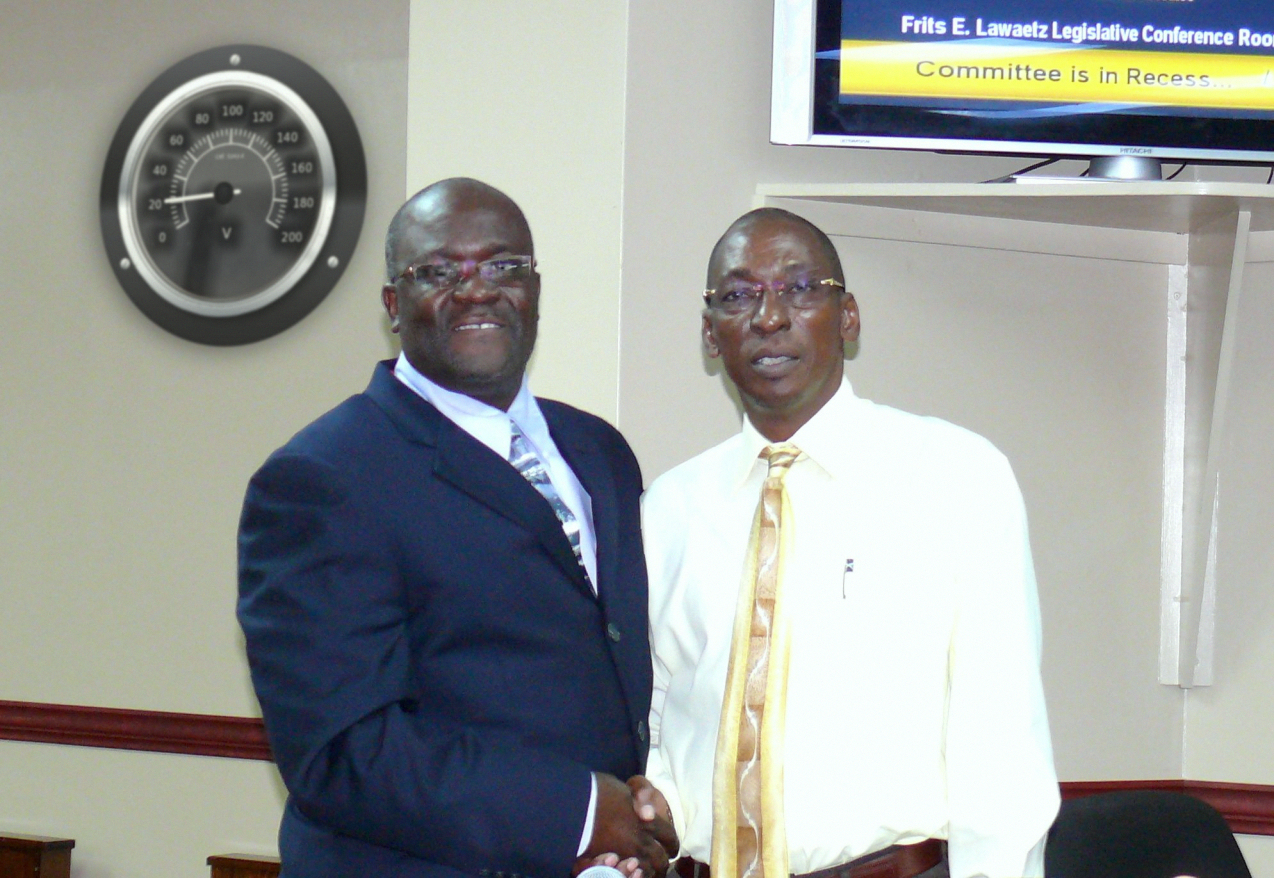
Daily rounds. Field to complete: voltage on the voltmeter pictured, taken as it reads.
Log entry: 20 V
